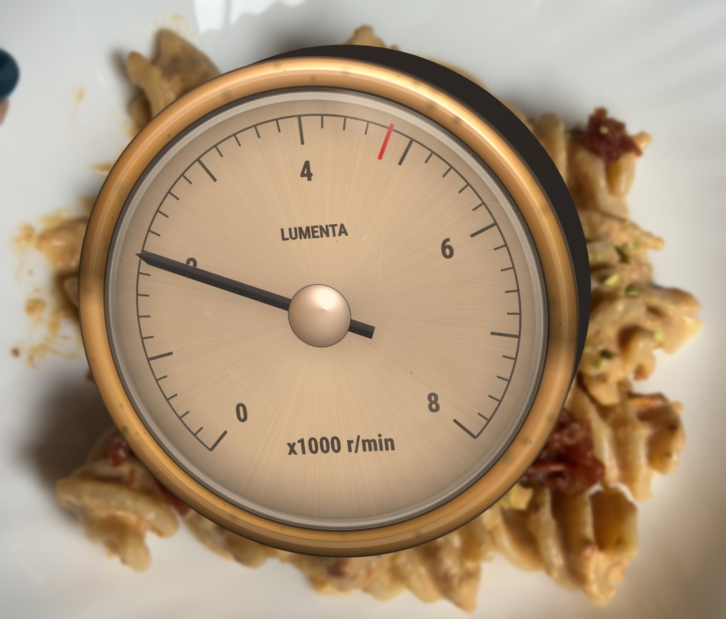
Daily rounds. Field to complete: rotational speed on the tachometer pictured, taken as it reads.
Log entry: 2000 rpm
